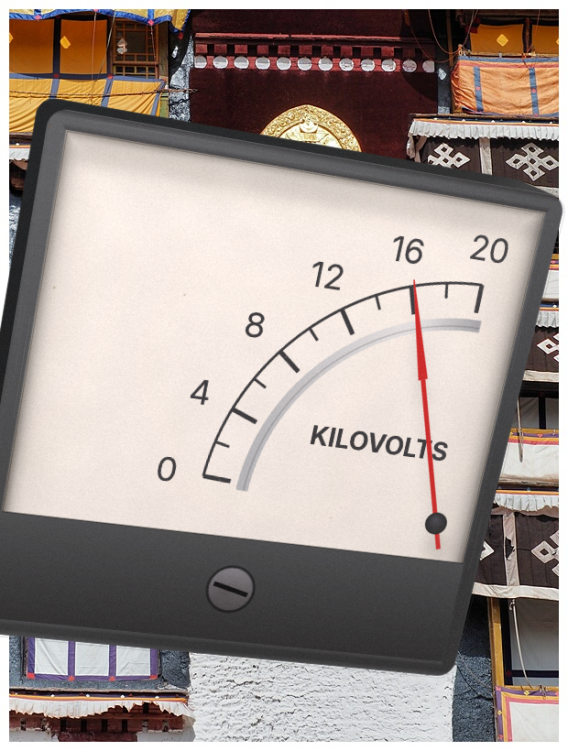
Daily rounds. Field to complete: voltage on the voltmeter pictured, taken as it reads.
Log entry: 16 kV
